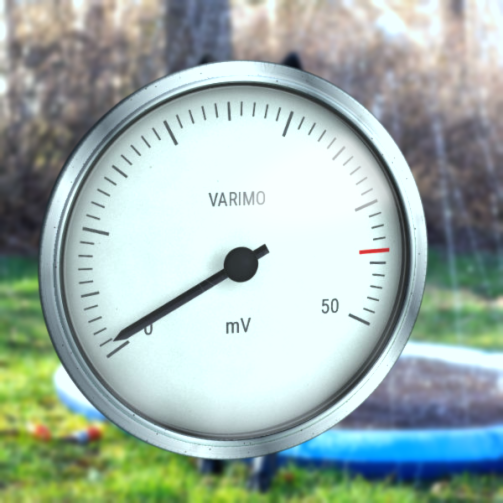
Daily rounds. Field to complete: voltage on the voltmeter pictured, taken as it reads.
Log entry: 1 mV
